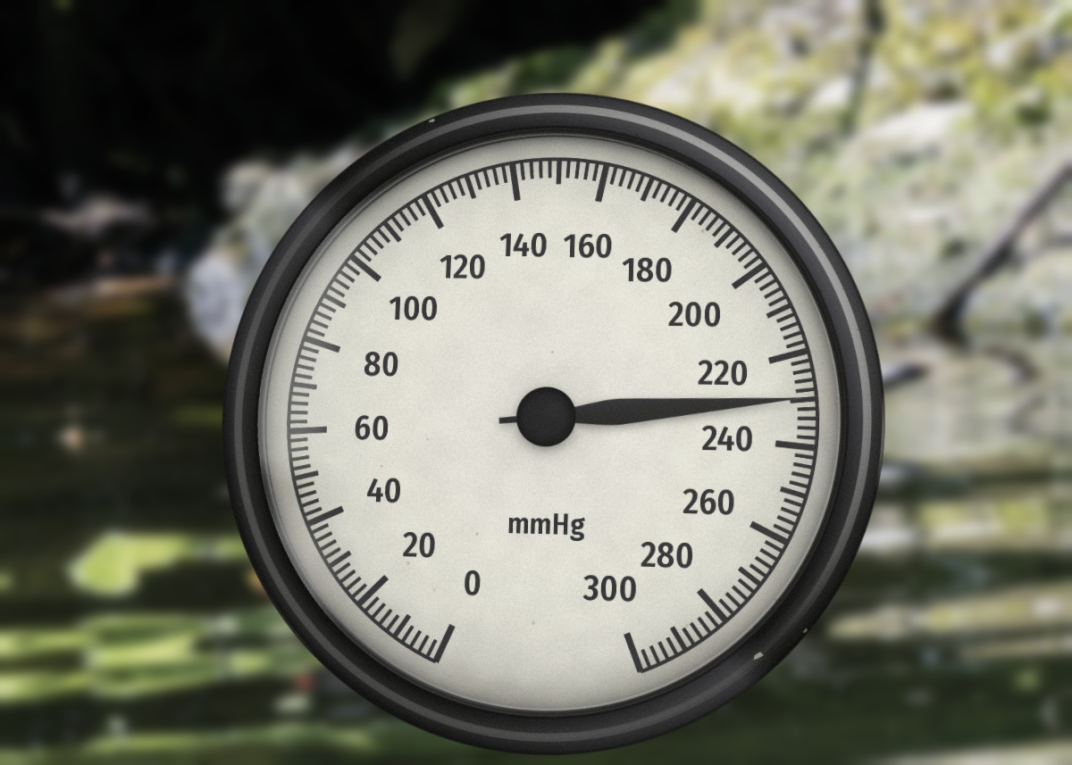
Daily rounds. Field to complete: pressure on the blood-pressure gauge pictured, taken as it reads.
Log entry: 230 mmHg
